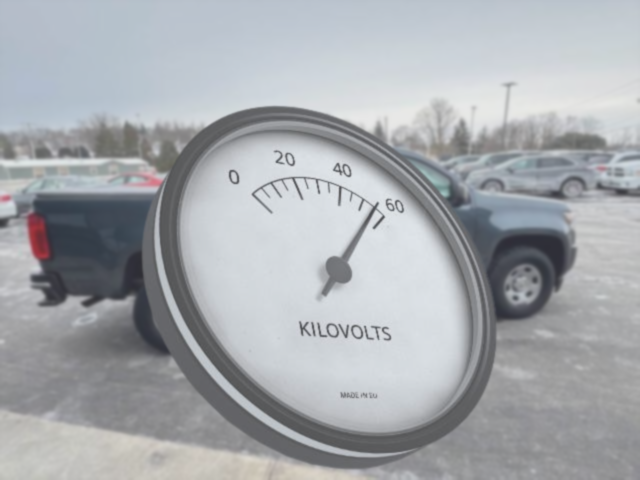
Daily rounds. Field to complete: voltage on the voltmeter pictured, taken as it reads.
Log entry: 55 kV
